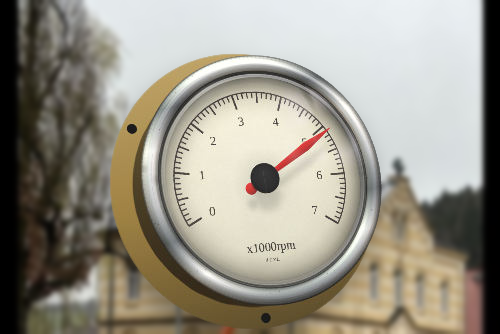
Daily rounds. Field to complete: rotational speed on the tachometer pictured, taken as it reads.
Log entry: 5100 rpm
